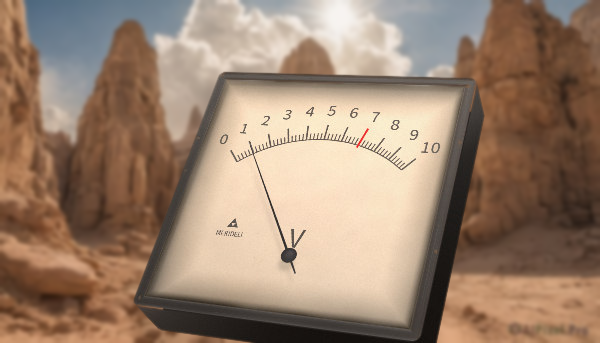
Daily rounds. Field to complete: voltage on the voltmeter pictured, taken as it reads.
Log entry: 1 V
